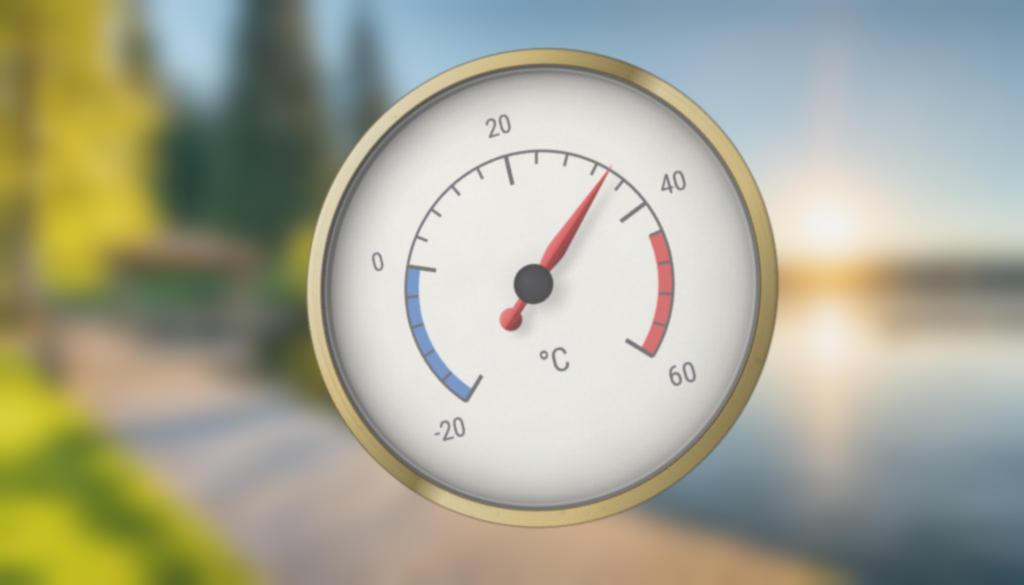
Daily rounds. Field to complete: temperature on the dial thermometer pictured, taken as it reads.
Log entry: 34 °C
